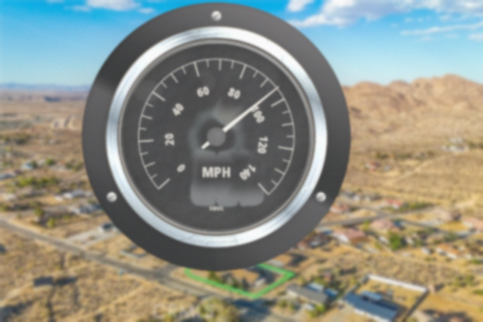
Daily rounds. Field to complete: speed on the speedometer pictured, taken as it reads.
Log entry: 95 mph
